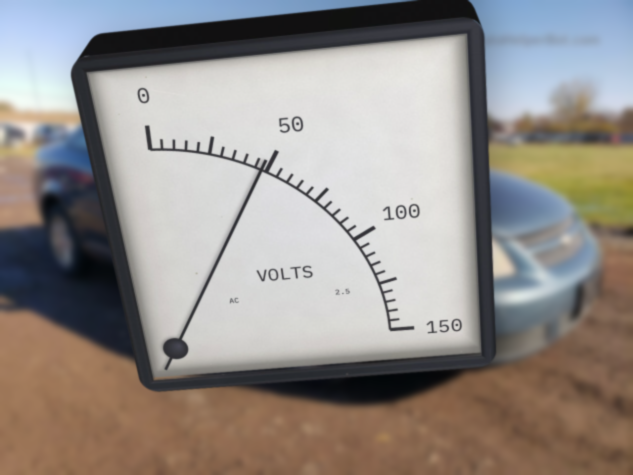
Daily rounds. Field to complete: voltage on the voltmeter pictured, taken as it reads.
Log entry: 47.5 V
